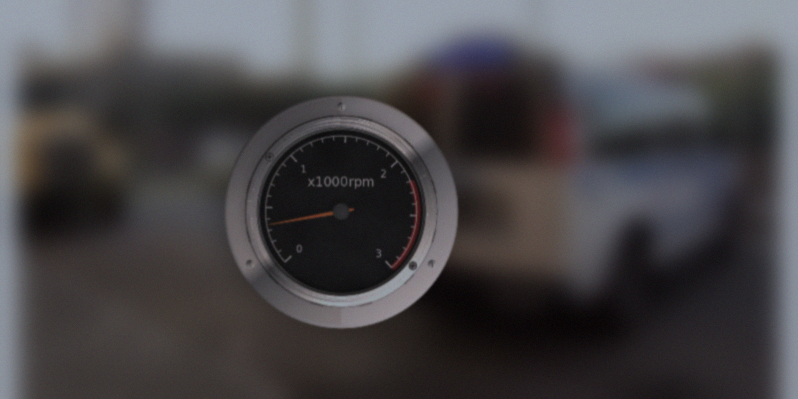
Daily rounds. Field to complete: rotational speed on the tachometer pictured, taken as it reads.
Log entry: 350 rpm
